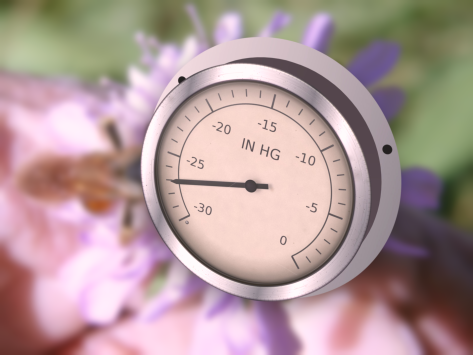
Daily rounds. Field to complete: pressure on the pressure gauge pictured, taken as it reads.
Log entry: -27 inHg
